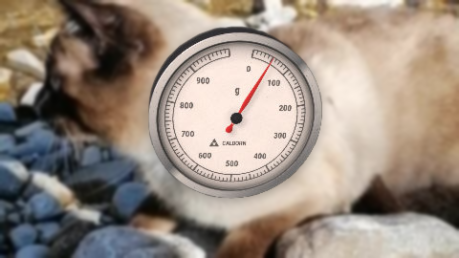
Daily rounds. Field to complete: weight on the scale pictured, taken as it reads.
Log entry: 50 g
